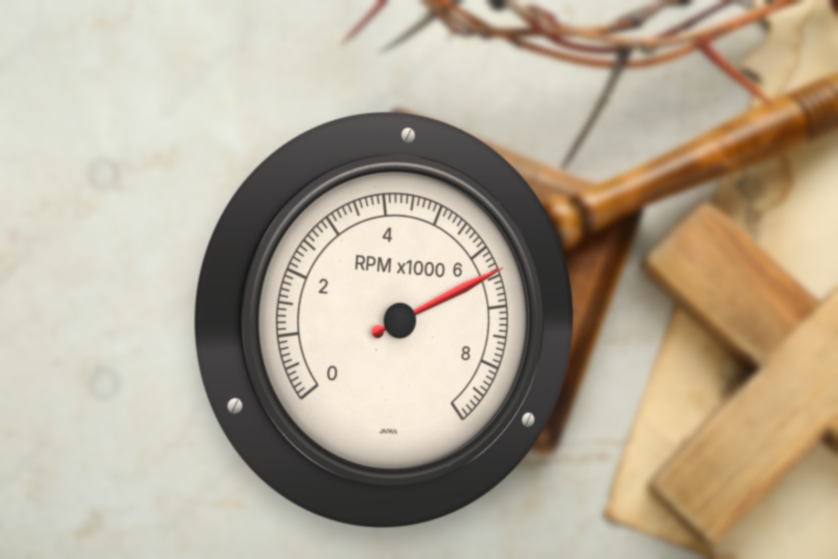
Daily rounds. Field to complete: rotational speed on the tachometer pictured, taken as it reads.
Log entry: 6400 rpm
